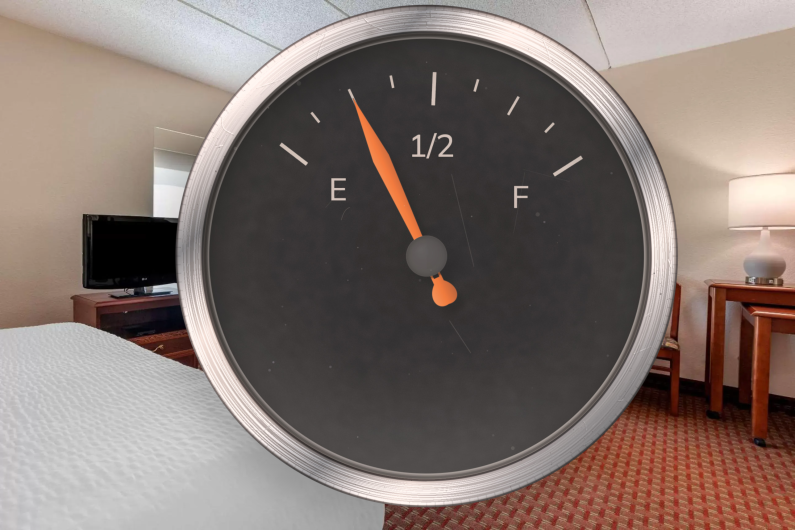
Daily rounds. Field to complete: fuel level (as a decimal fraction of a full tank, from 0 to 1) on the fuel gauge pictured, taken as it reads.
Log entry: 0.25
